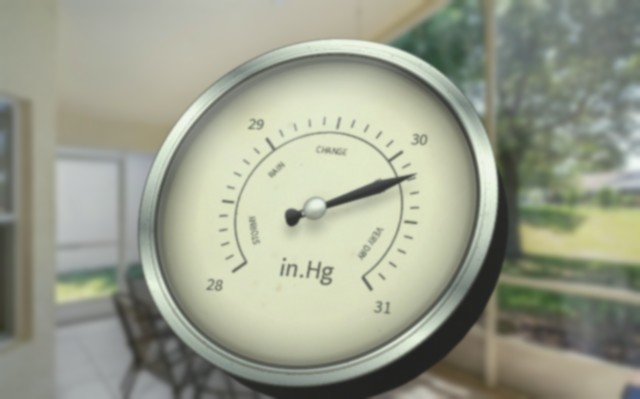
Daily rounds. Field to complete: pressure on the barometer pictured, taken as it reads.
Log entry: 30.2 inHg
